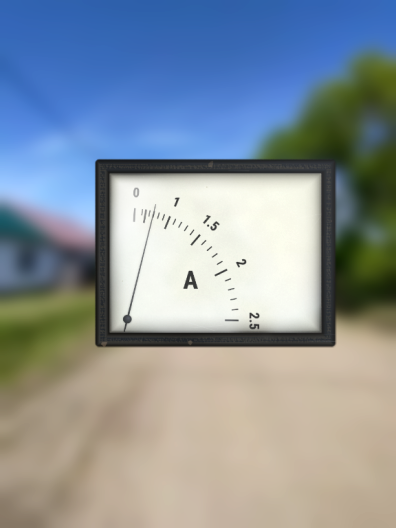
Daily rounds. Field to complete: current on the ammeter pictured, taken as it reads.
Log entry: 0.7 A
